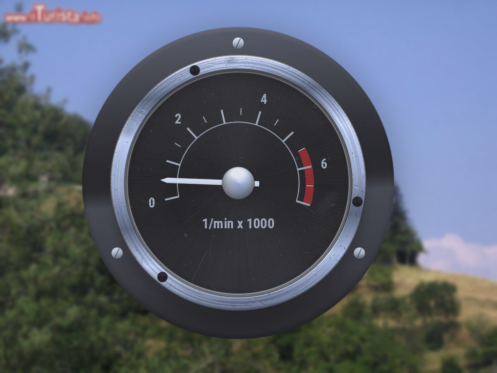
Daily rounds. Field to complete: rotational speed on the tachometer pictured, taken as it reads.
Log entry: 500 rpm
